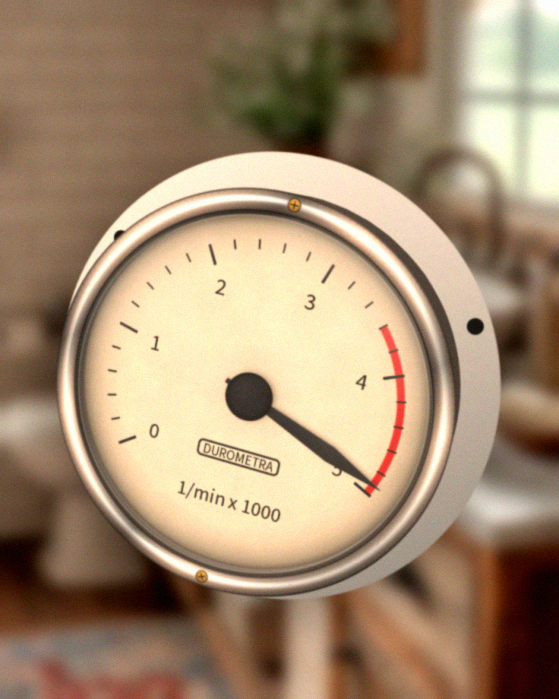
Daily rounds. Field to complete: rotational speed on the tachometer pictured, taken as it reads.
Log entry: 4900 rpm
